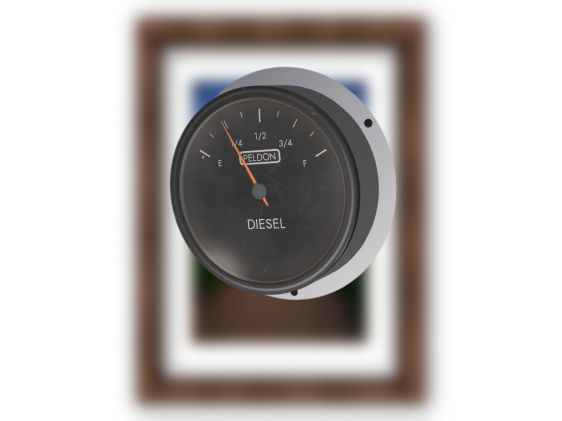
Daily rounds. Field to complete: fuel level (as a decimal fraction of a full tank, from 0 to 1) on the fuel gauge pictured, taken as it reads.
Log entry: 0.25
